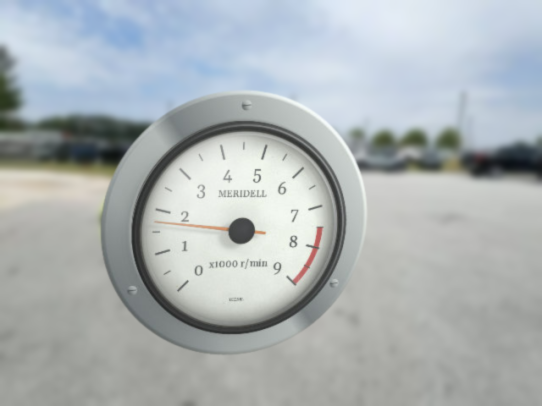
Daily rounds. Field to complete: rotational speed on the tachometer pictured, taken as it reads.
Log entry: 1750 rpm
